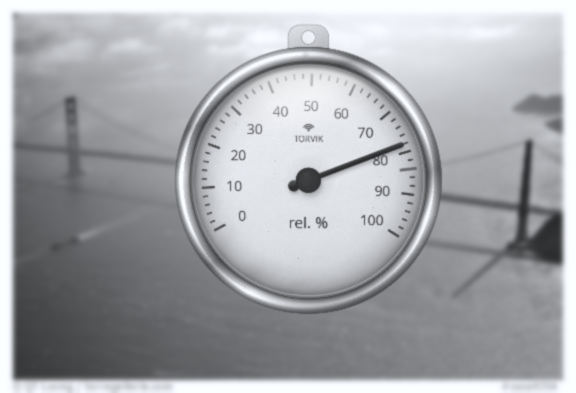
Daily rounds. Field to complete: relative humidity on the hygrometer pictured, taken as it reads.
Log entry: 78 %
